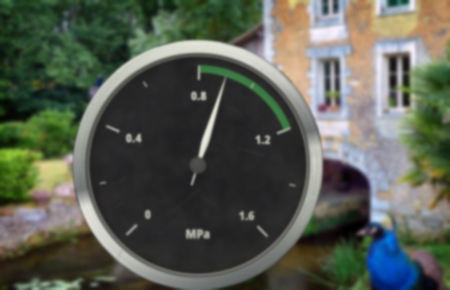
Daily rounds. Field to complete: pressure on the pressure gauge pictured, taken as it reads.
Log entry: 0.9 MPa
